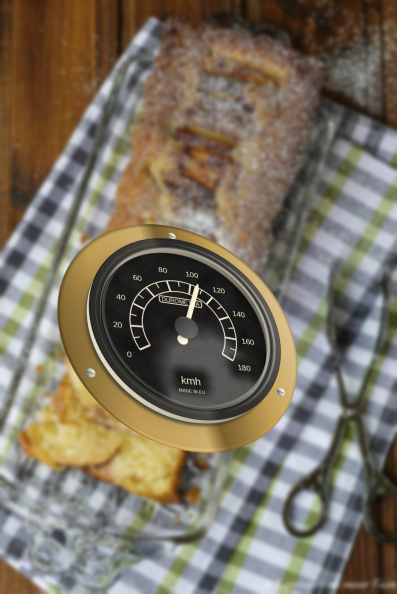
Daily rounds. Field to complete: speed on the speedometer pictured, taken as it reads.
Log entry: 105 km/h
